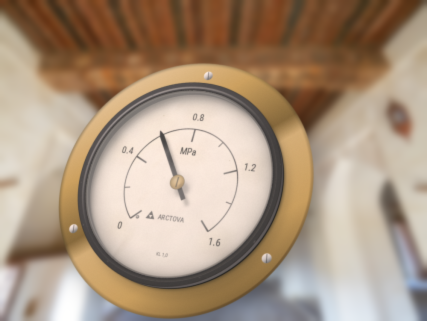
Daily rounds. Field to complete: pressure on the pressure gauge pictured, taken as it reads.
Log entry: 0.6 MPa
